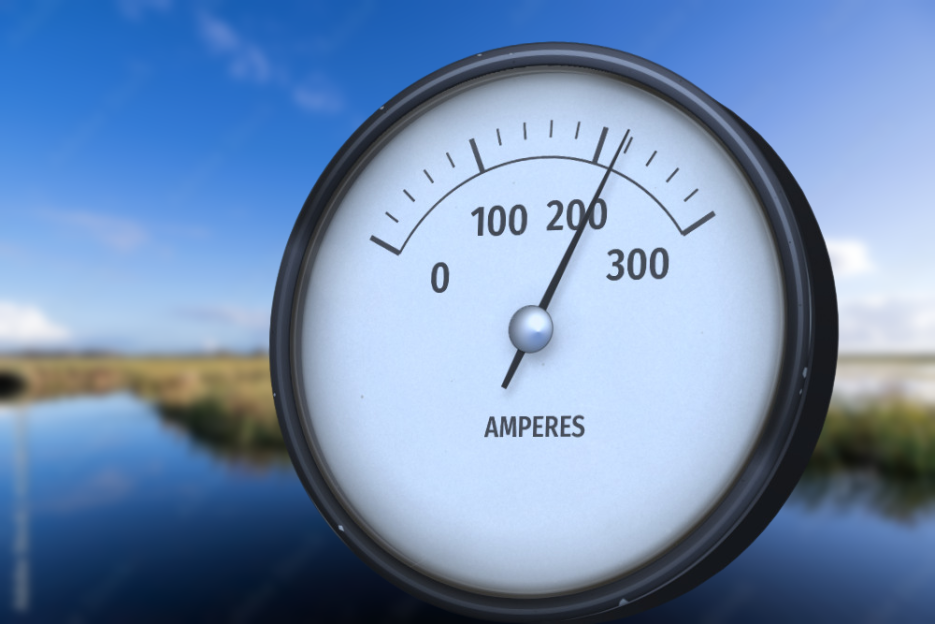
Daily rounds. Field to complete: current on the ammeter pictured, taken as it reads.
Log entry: 220 A
